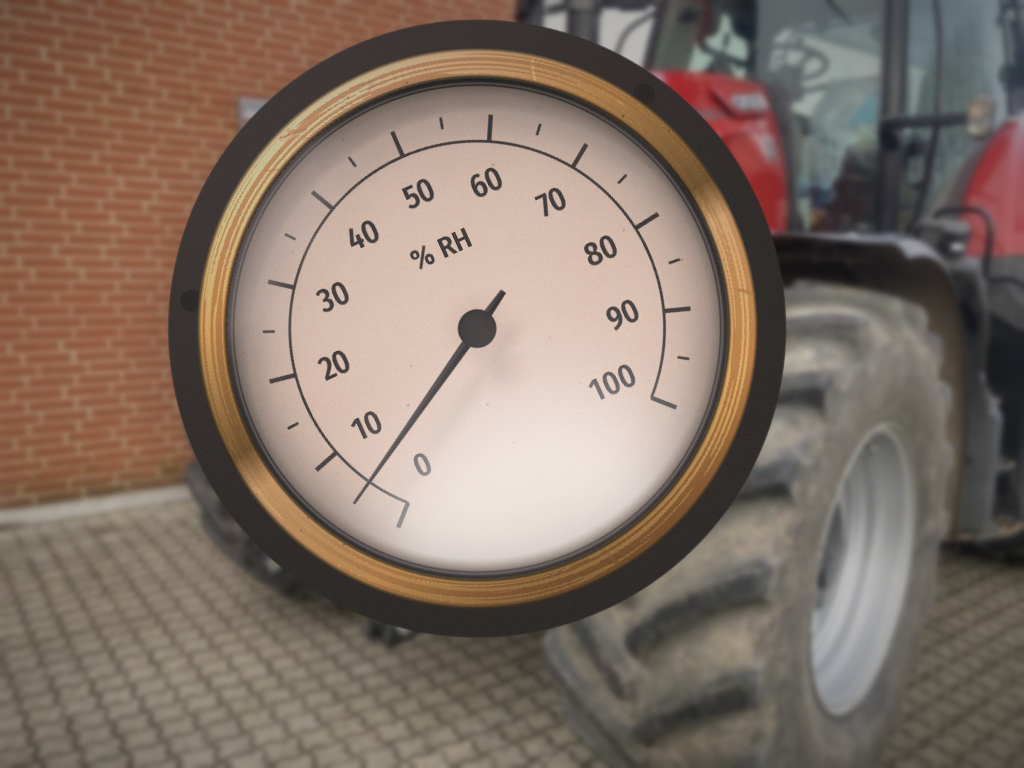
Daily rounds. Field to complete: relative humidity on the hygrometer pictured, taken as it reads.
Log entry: 5 %
